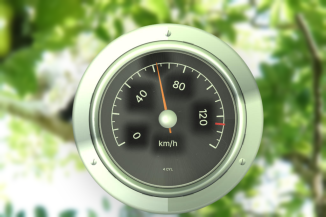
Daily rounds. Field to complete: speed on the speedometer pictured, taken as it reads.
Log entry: 62.5 km/h
